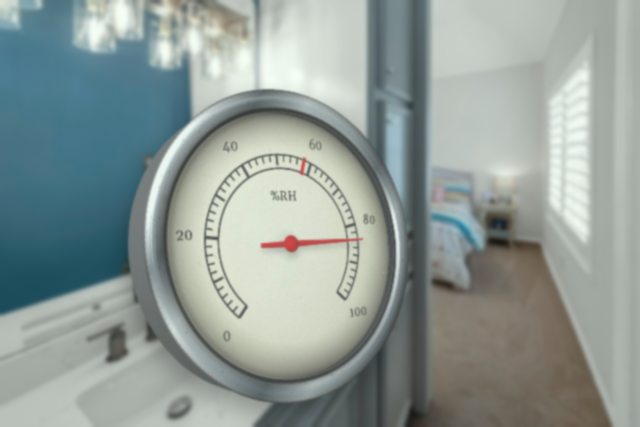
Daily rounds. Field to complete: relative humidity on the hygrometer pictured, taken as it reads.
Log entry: 84 %
